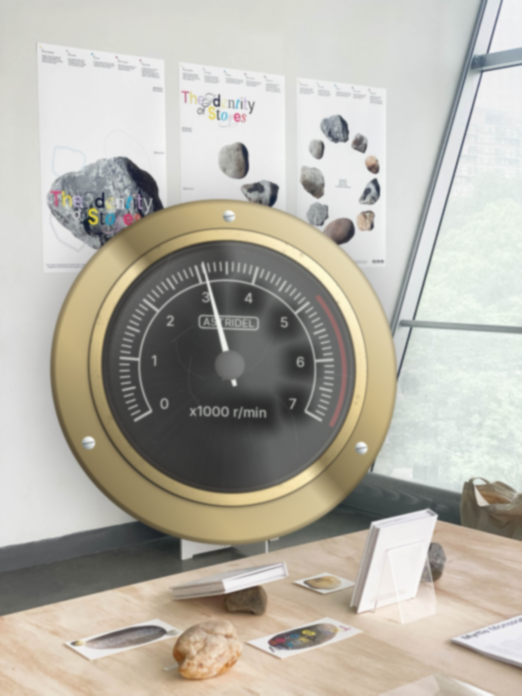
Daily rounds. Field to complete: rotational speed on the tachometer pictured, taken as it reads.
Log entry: 3100 rpm
